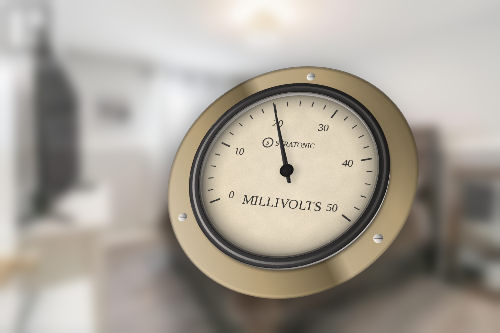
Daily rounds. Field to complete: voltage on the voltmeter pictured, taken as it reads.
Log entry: 20 mV
